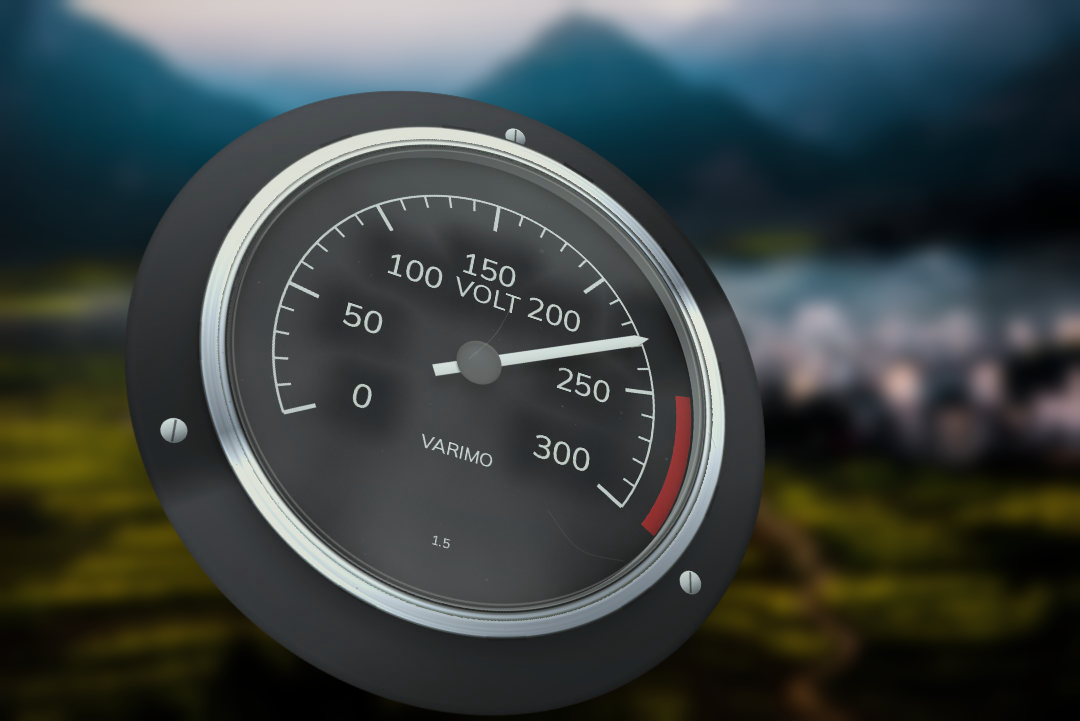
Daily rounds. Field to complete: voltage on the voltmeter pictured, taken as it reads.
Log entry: 230 V
